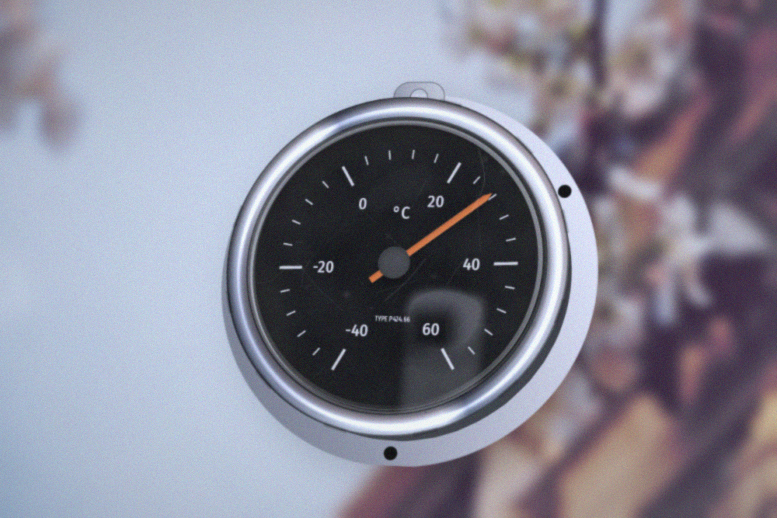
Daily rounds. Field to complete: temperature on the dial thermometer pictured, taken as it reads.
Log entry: 28 °C
